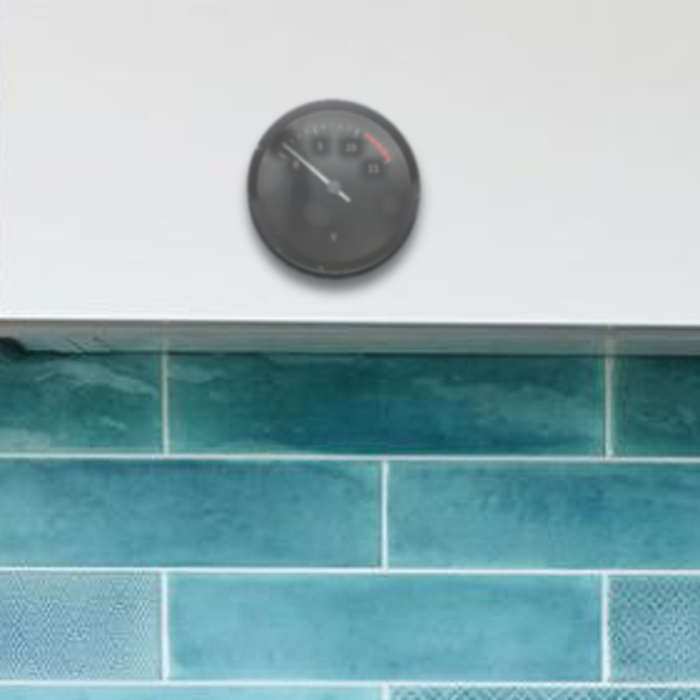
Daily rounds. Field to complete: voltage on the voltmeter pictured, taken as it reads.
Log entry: 1 V
